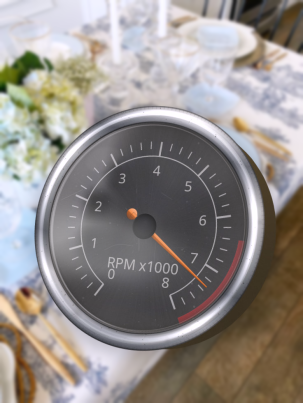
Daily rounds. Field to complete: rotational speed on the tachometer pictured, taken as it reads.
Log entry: 7300 rpm
